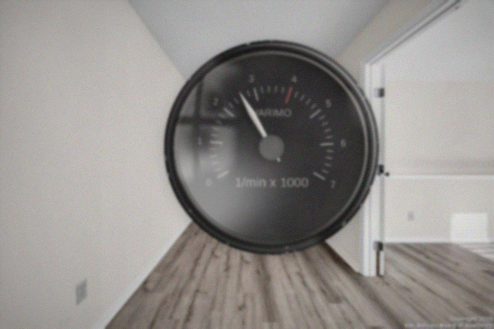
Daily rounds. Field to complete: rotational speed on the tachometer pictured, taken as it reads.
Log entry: 2600 rpm
